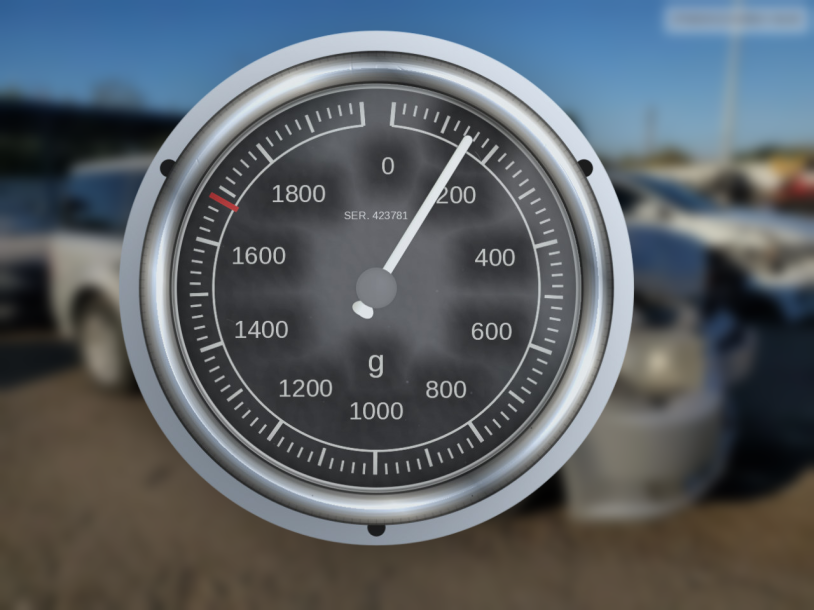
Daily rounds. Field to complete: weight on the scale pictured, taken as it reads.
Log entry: 150 g
